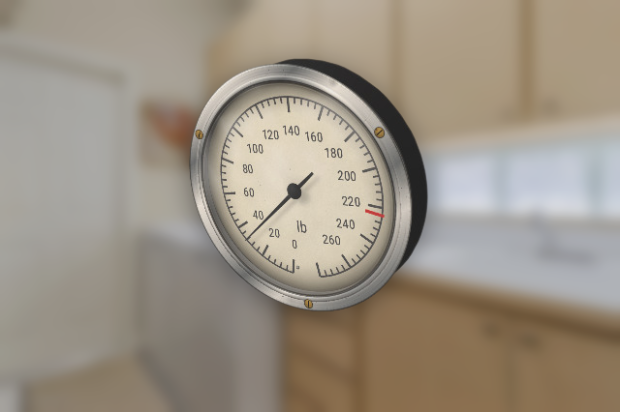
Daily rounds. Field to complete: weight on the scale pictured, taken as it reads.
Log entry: 32 lb
